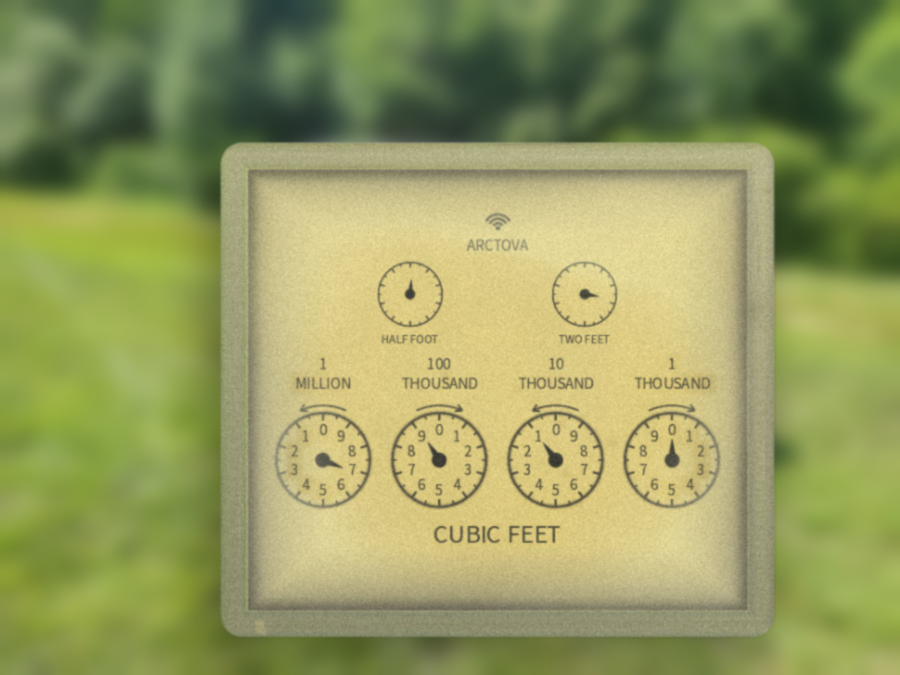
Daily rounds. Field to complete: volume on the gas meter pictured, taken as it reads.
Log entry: 691000 ft³
